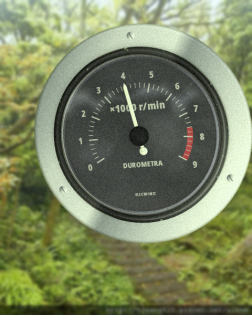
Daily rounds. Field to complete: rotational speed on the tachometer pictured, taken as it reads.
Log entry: 4000 rpm
